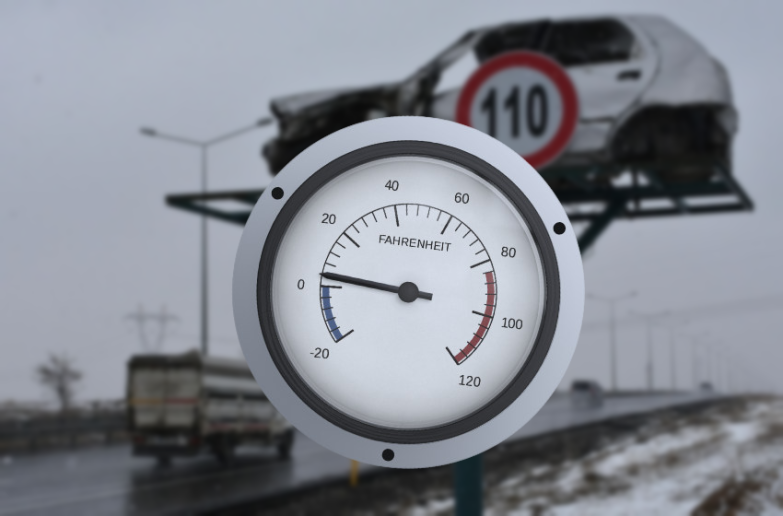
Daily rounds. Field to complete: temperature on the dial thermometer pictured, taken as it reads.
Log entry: 4 °F
